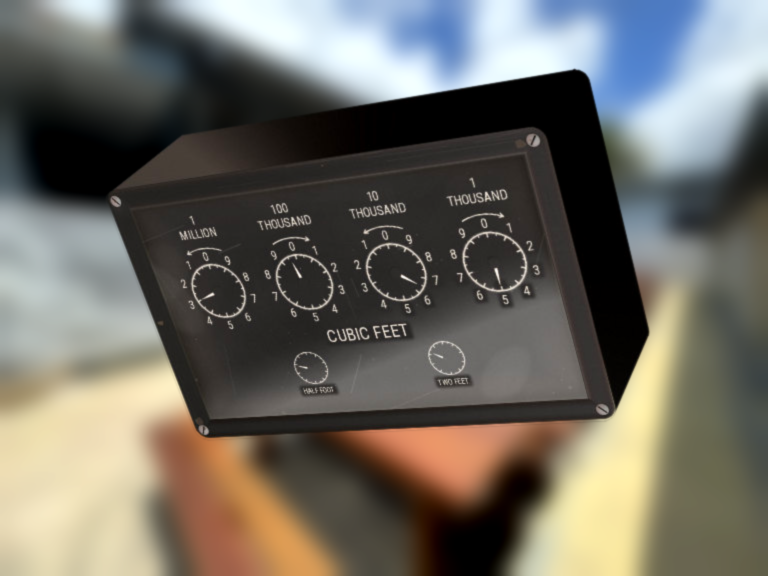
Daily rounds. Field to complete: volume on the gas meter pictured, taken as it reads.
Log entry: 296500 ft³
